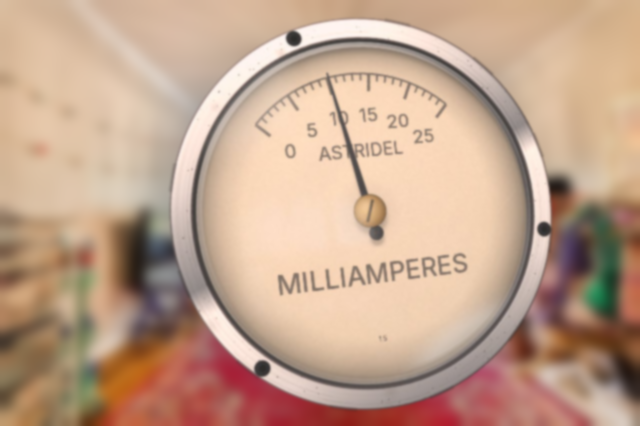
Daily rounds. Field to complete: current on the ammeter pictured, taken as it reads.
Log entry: 10 mA
